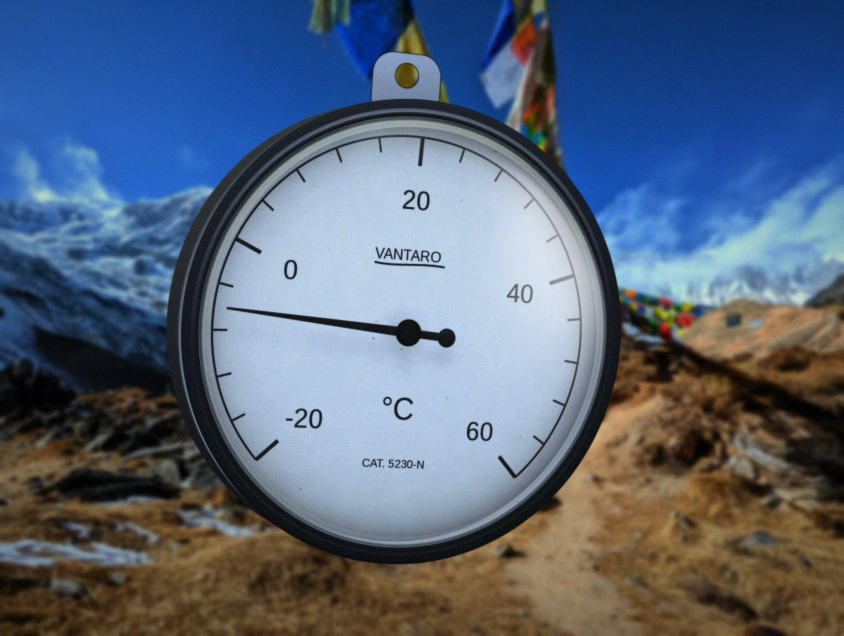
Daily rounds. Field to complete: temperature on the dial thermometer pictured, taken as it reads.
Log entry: -6 °C
